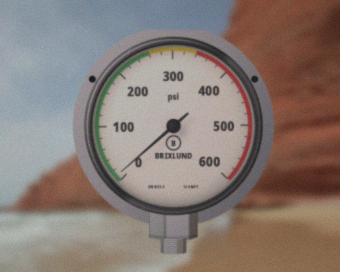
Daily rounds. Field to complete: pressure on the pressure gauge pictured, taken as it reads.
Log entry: 10 psi
